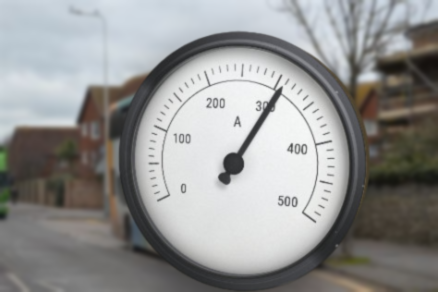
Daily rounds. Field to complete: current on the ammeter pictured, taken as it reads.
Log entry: 310 A
